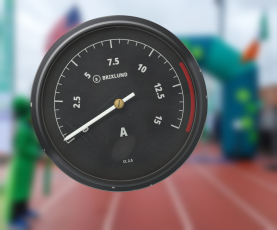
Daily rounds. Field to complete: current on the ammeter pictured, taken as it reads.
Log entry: 0.25 A
